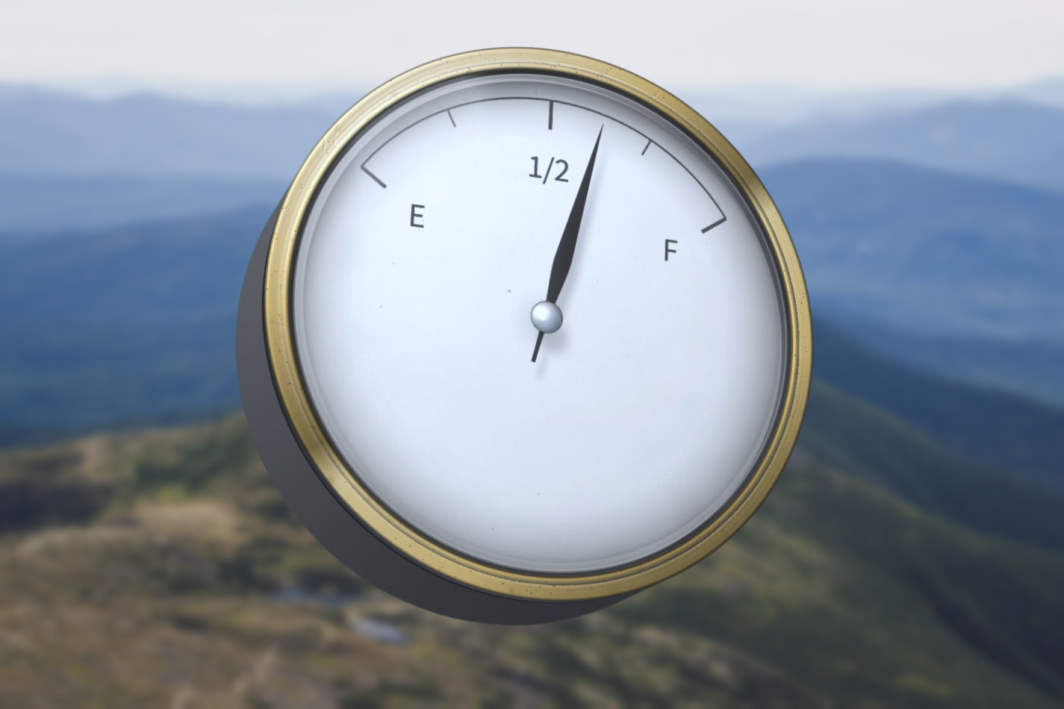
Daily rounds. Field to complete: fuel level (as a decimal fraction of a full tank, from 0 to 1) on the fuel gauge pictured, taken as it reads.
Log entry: 0.625
